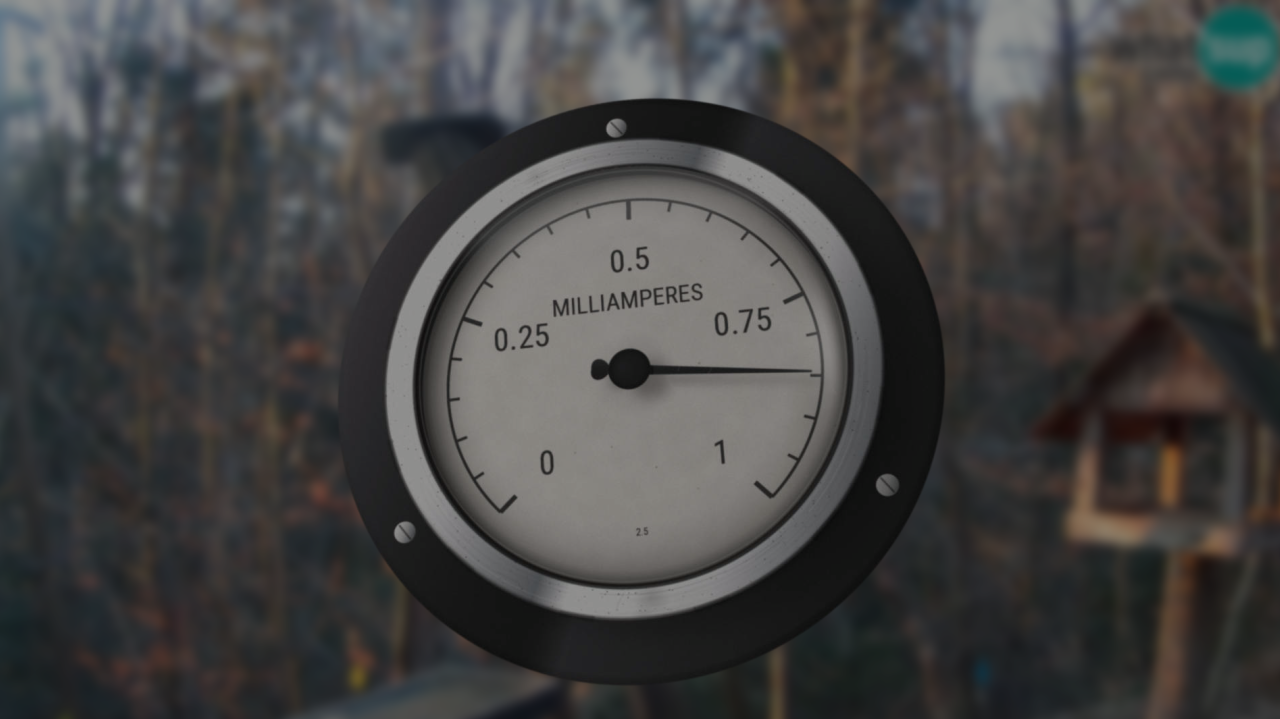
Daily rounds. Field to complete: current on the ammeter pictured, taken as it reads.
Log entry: 0.85 mA
